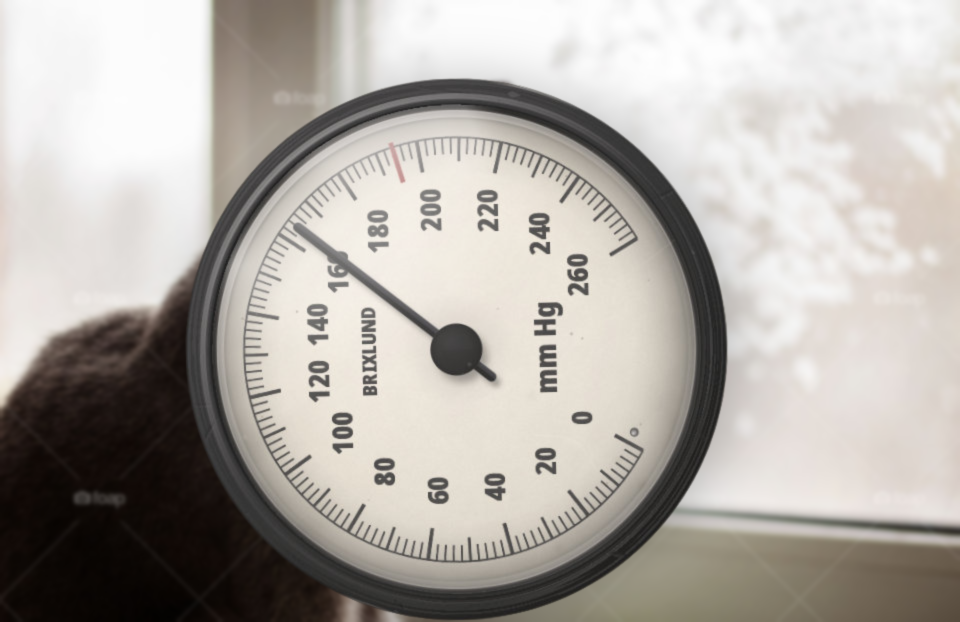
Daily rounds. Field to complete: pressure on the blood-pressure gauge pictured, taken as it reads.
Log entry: 164 mmHg
